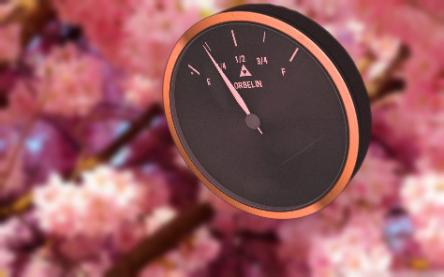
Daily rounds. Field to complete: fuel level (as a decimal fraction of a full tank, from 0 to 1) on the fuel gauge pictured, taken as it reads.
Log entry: 0.25
